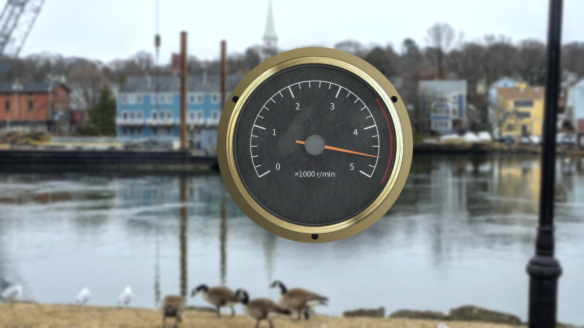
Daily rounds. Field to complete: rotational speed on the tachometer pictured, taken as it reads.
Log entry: 4600 rpm
